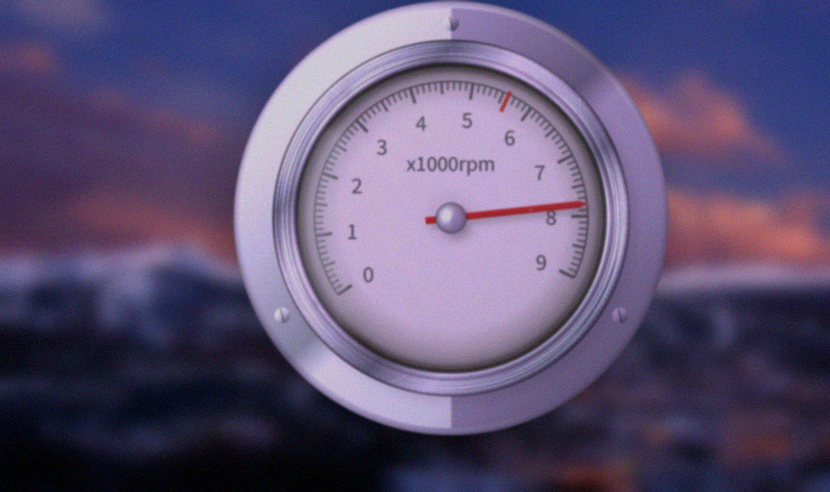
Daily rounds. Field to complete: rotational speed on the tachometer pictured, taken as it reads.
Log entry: 7800 rpm
